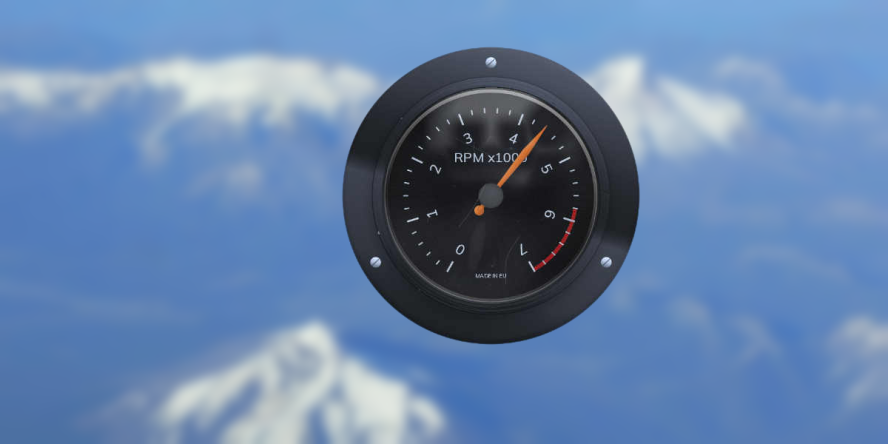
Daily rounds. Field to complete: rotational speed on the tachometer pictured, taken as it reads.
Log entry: 4400 rpm
